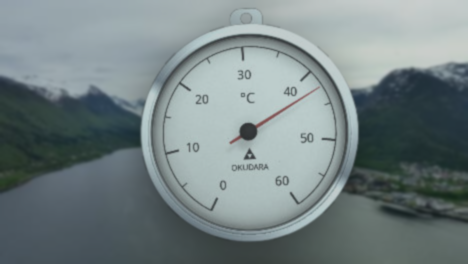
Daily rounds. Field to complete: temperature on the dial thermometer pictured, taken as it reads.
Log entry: 42.5 °C
